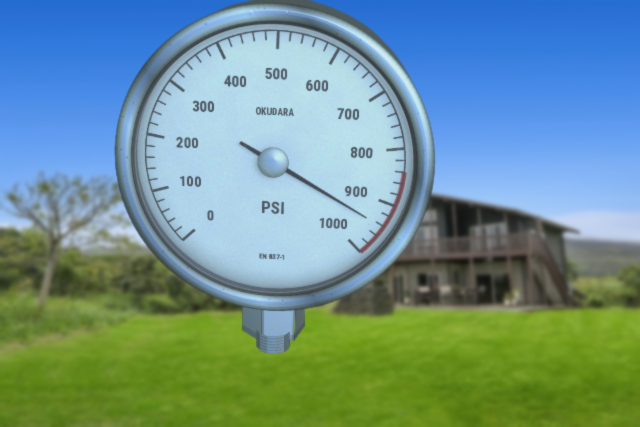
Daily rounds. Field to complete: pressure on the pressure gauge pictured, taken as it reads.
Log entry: 940 psi
